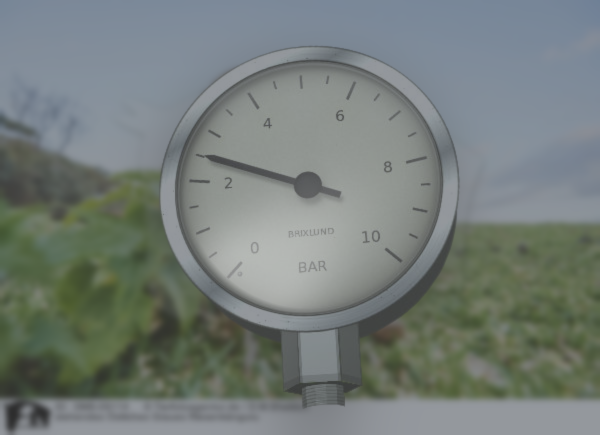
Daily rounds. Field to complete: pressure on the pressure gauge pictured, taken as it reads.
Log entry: 2.5 bar
